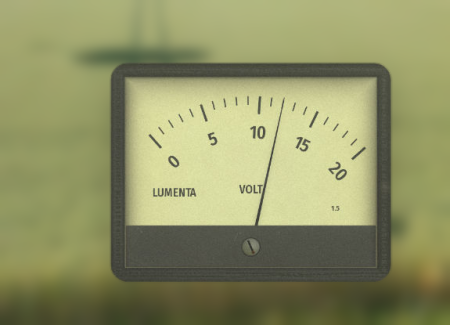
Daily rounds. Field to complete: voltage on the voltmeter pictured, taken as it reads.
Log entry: 12 V
